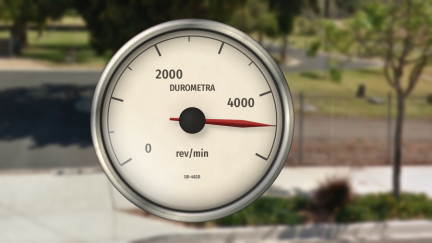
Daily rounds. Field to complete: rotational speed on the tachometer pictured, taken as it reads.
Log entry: 4500 rpm
